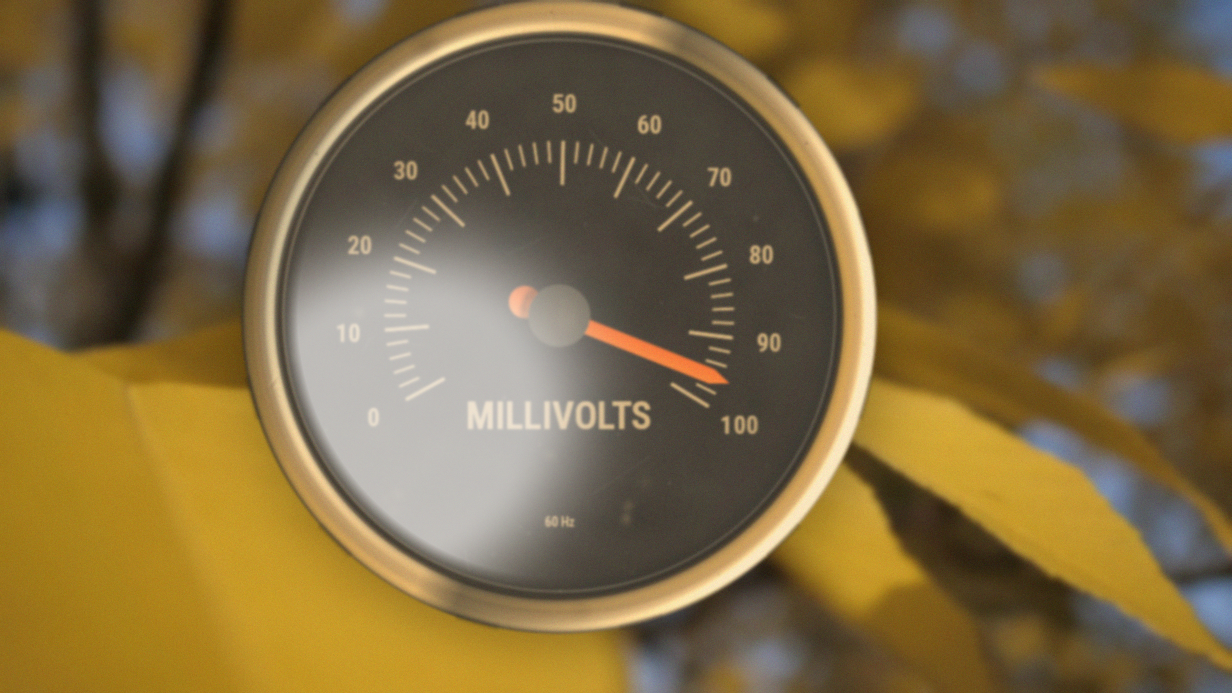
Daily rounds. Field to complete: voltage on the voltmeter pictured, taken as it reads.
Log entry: 96 mV
